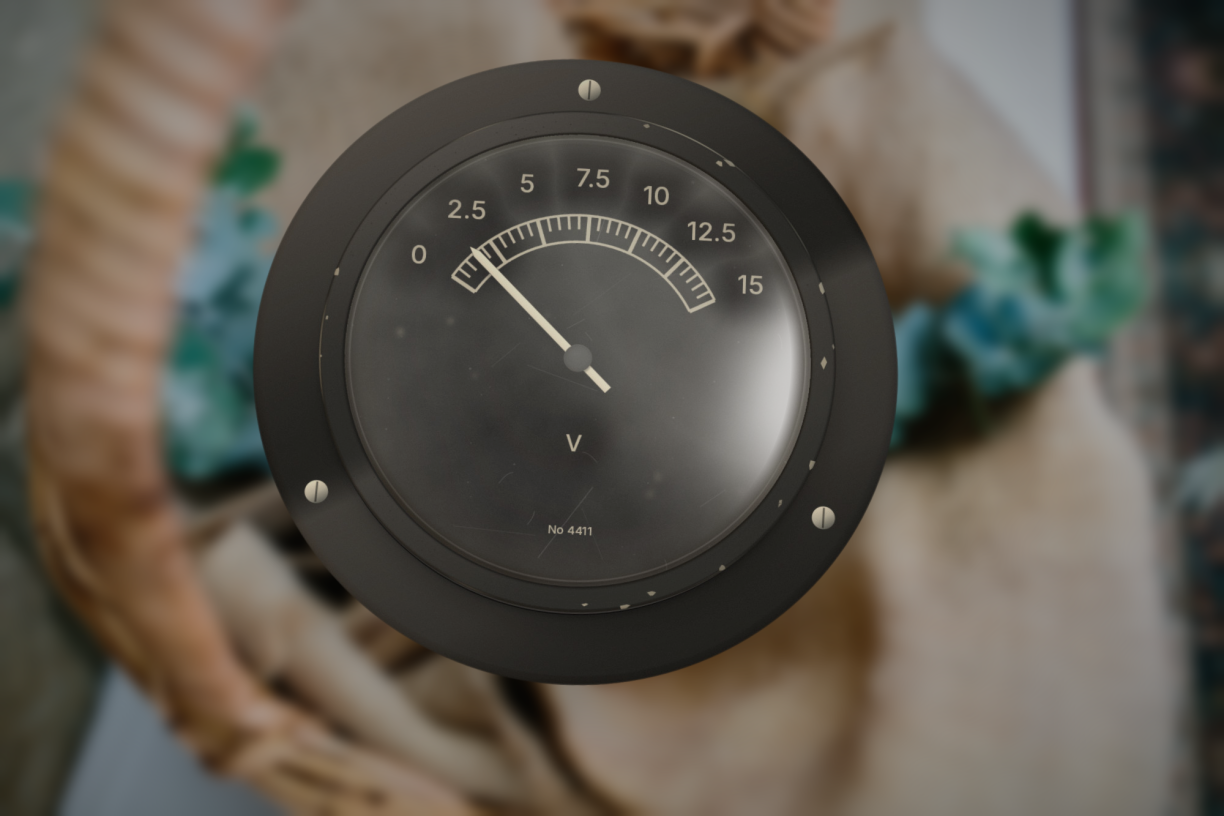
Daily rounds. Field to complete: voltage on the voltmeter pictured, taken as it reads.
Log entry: 1.5 V
